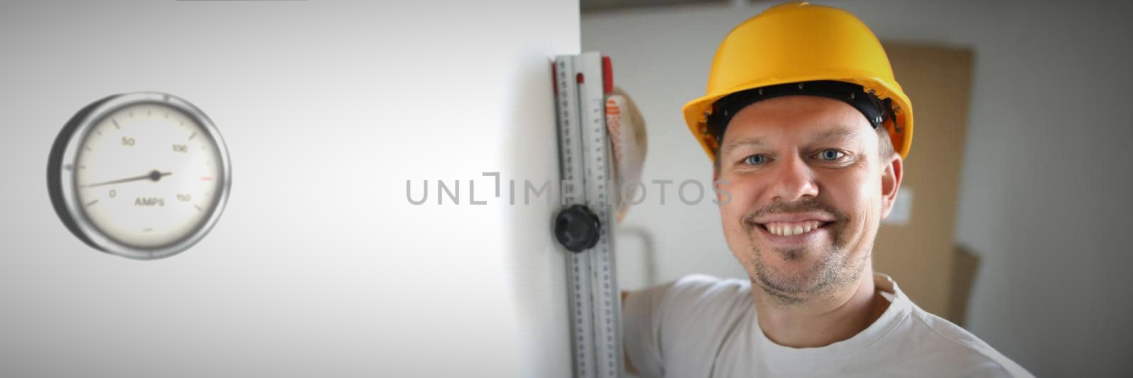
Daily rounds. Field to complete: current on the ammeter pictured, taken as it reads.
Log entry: 10 A
